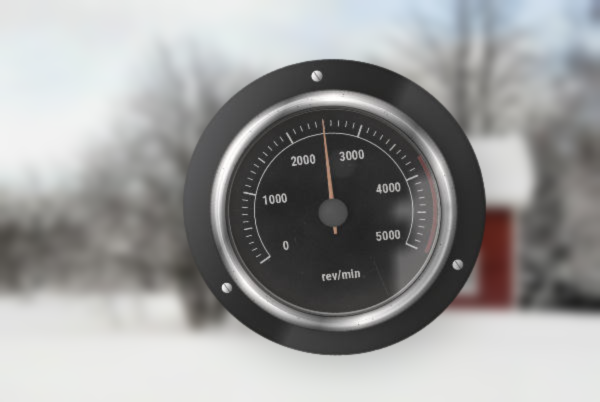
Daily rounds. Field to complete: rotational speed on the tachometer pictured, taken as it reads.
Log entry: 2500 rpm
